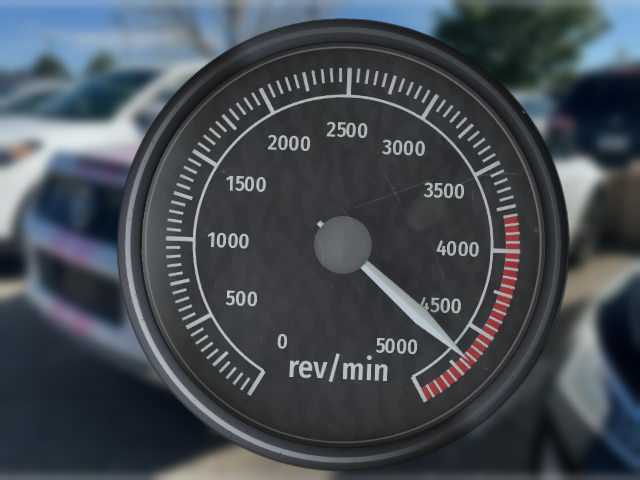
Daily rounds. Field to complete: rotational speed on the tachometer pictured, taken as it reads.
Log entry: 4675 rpm
